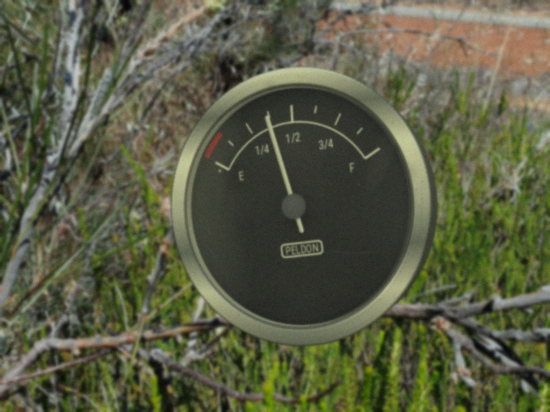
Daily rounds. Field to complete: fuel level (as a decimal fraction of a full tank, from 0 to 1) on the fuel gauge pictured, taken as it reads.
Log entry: 0.375
